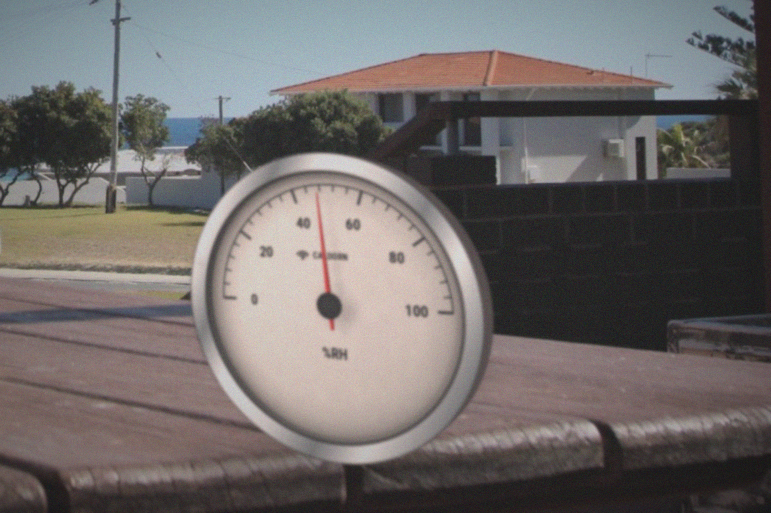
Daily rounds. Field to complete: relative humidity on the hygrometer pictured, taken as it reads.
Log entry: 48 %
